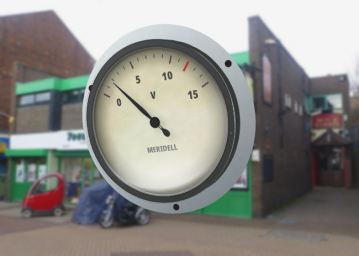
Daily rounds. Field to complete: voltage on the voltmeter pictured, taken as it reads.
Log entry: 2 V
